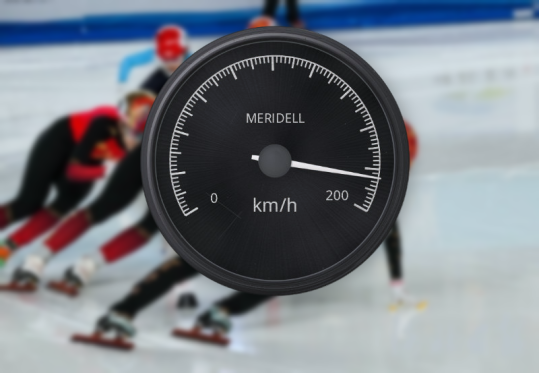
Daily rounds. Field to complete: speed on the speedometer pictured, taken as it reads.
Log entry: 184 km/h
